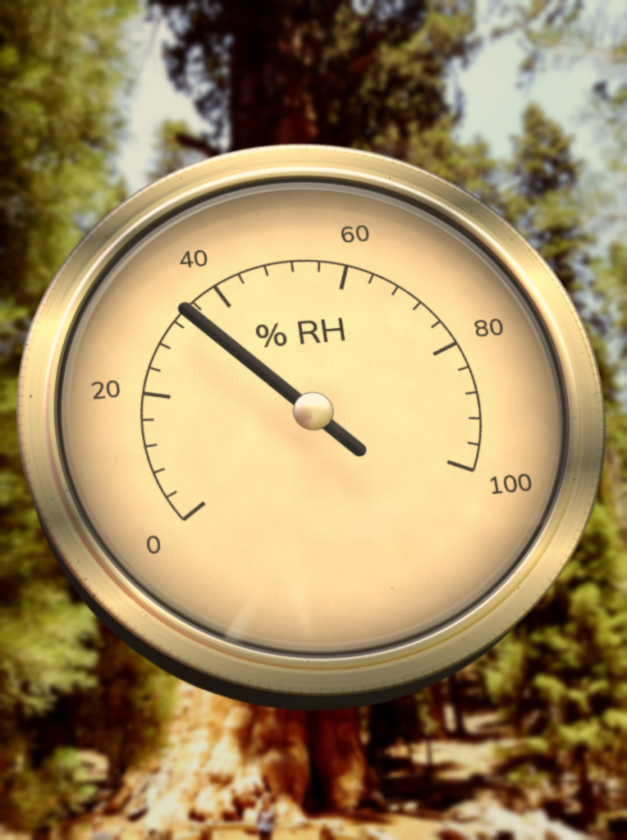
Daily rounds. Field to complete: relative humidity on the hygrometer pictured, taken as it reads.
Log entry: 34 %
